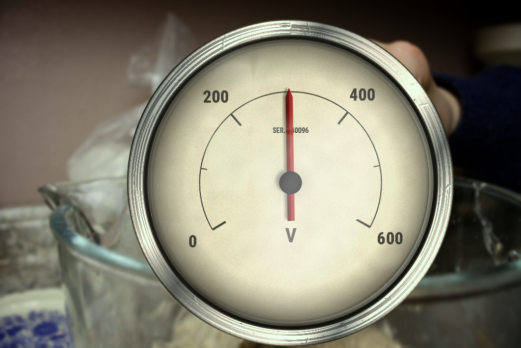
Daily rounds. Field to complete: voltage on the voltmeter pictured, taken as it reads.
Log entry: 300 V
